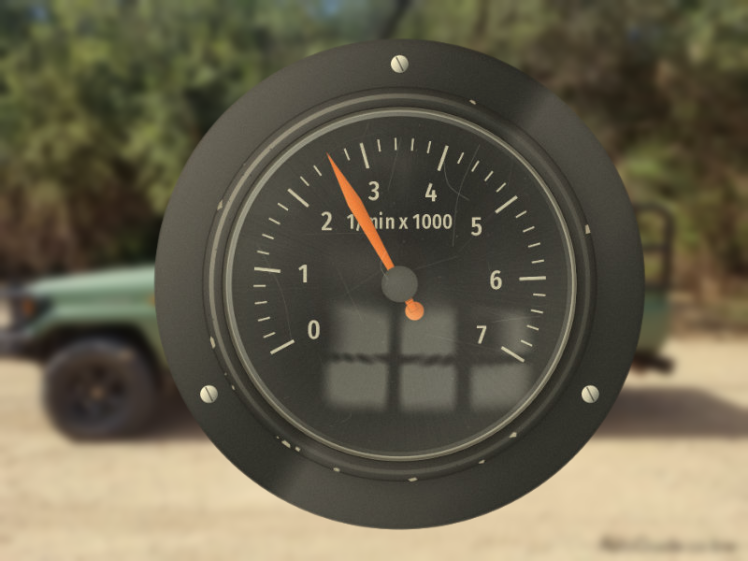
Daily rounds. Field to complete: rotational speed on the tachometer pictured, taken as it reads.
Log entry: 2600 rpm
